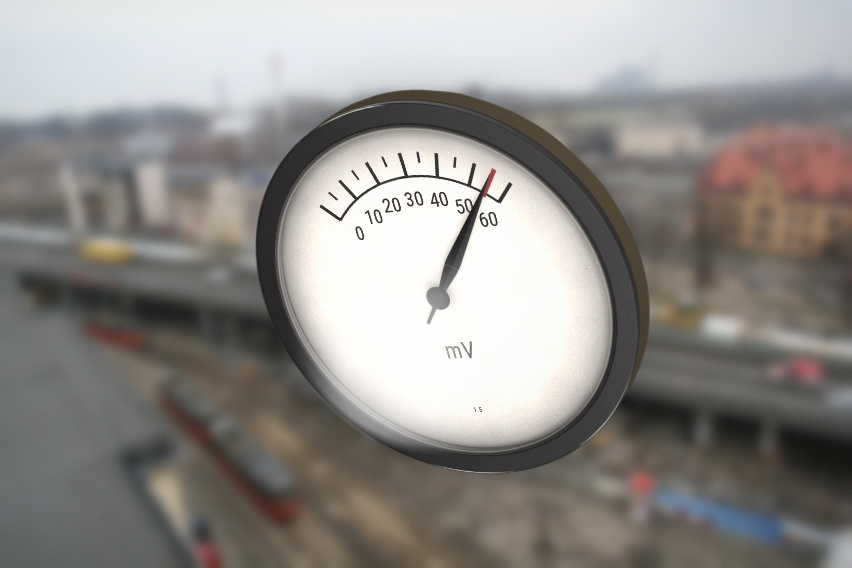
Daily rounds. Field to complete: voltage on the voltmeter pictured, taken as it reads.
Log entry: 55 mV
